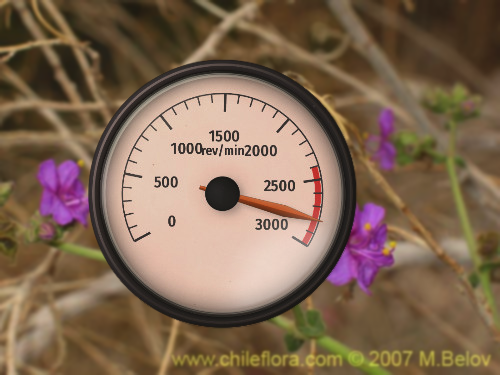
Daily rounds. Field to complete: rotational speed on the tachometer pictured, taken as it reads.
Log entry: 2800 rpm
